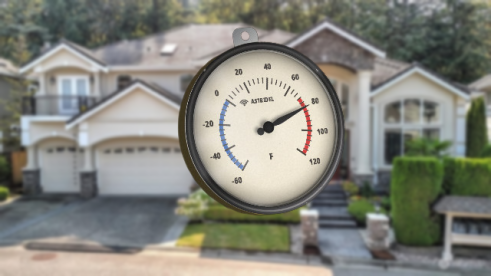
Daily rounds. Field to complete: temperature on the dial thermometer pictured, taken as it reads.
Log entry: 80 °F
